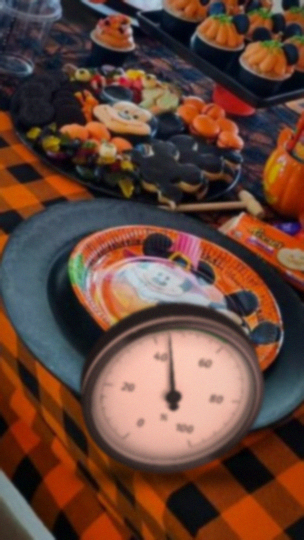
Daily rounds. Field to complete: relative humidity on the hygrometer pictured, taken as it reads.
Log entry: 44 %
